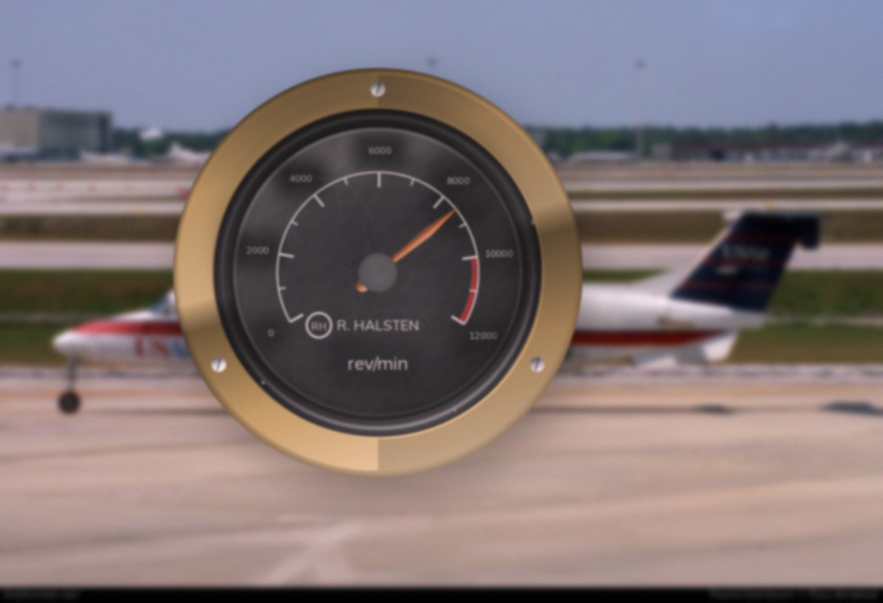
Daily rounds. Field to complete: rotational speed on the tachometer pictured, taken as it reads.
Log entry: 8500 rpm
